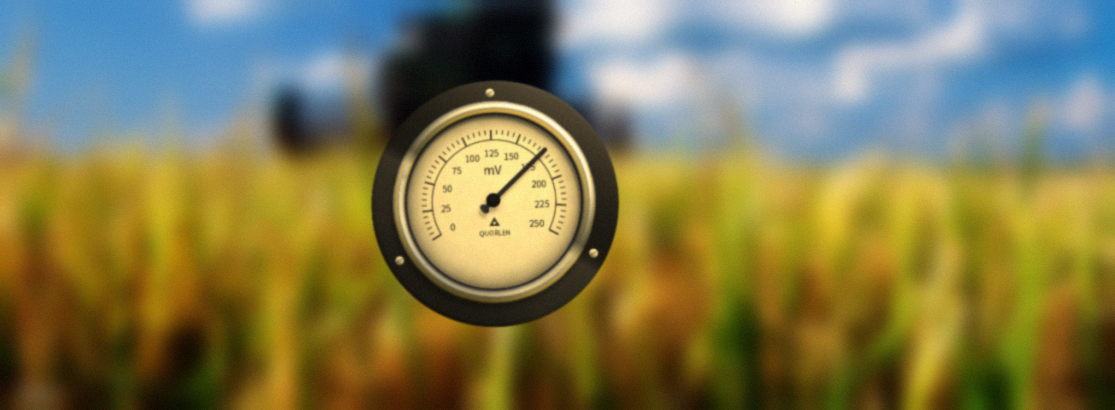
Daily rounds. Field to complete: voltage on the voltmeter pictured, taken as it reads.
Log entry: 175 mV
